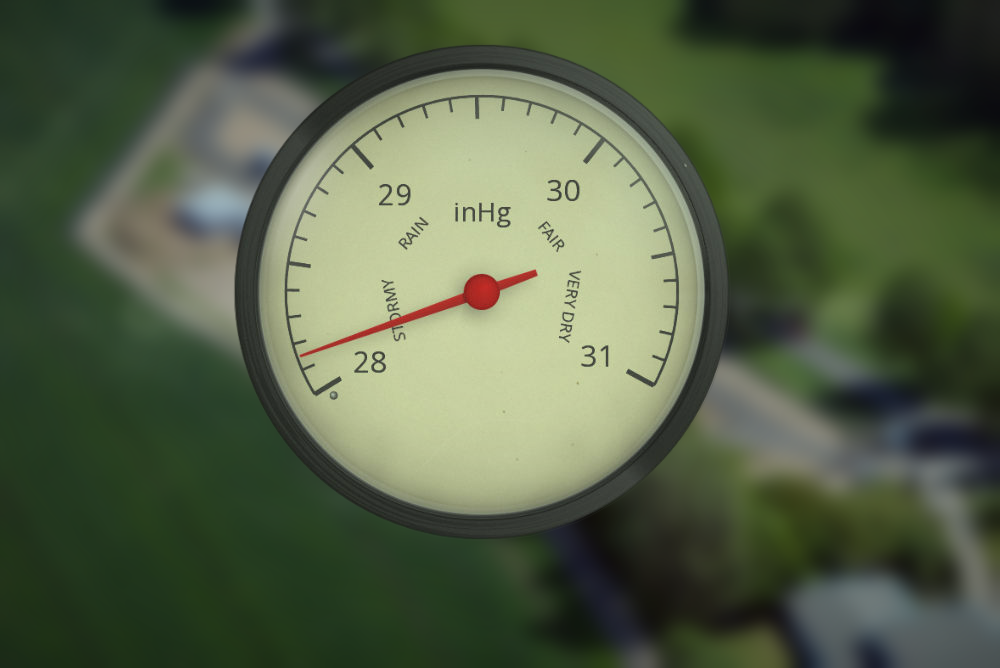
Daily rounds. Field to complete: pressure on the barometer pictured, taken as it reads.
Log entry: 28.15 inHg
